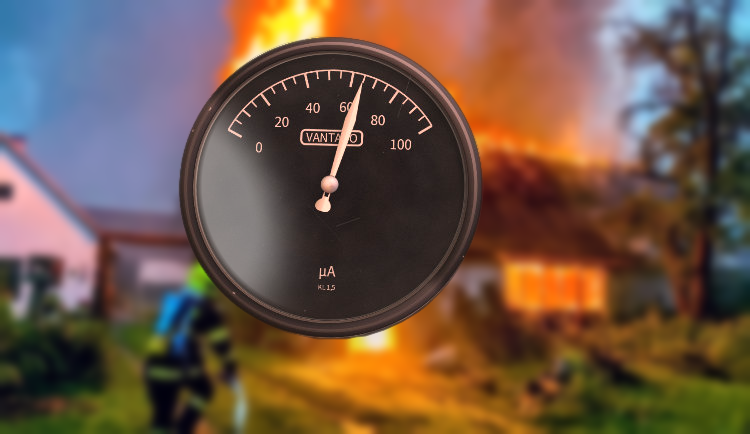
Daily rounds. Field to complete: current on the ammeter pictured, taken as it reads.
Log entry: 65 µA
